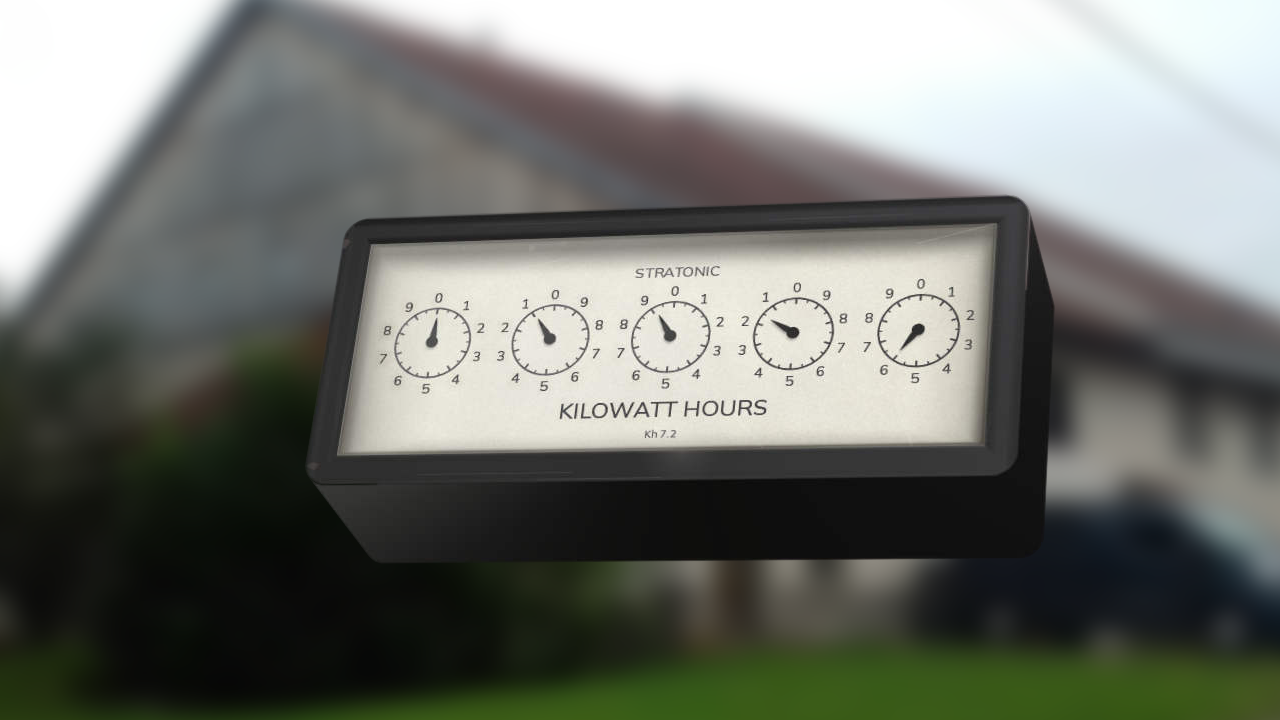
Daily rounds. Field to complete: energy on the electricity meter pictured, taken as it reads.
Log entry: 916 kWh
